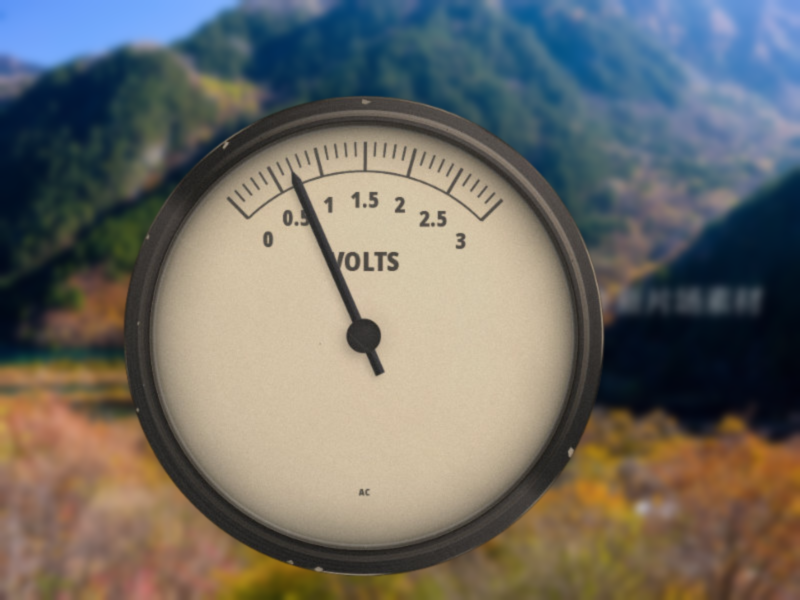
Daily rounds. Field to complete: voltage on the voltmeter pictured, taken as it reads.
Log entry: 0.7 V
